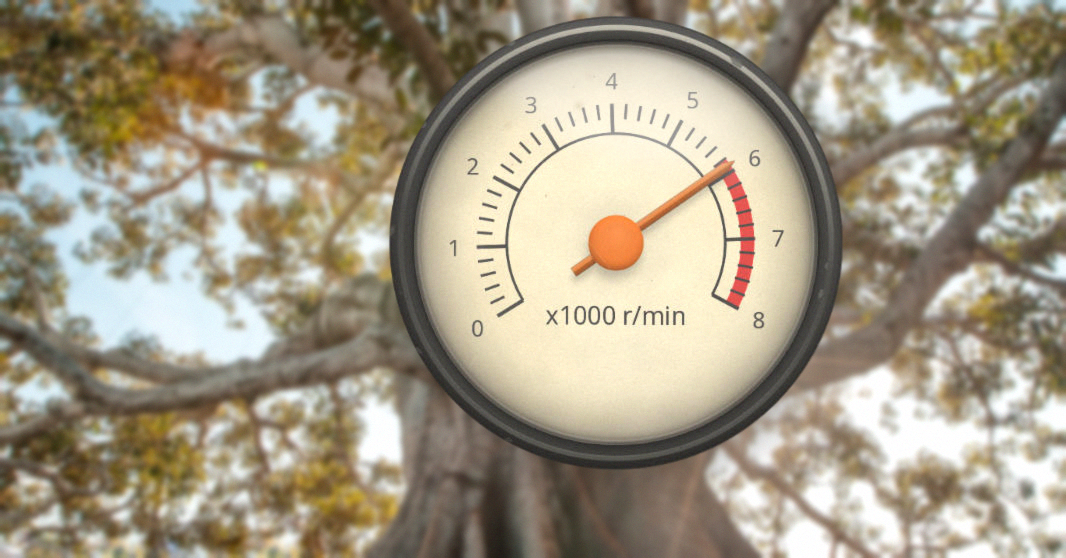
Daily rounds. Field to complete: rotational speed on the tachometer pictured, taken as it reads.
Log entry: 5900 rpm
